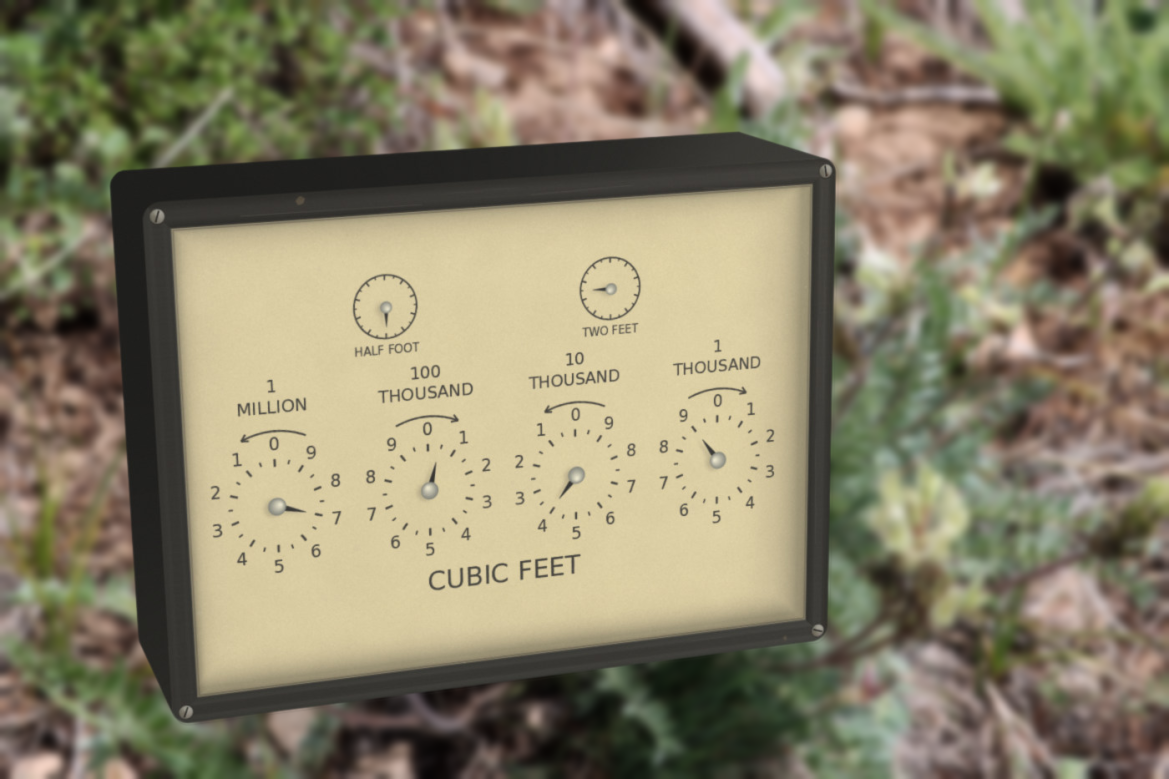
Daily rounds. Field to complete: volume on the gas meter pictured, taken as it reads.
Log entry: 703900 ft³
